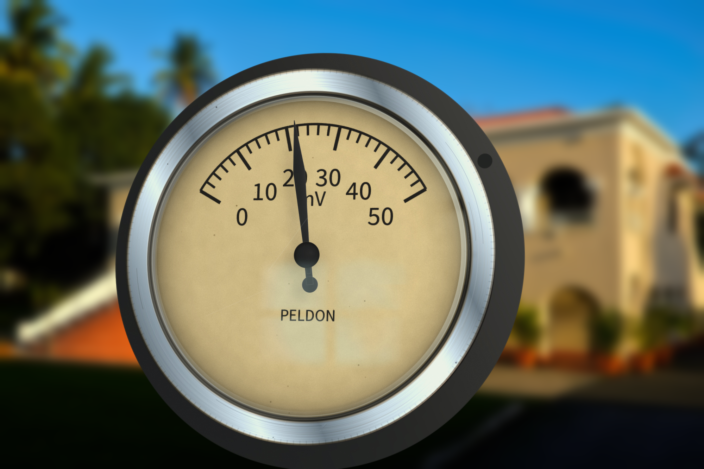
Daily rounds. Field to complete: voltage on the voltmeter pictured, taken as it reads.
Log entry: 22 mV
